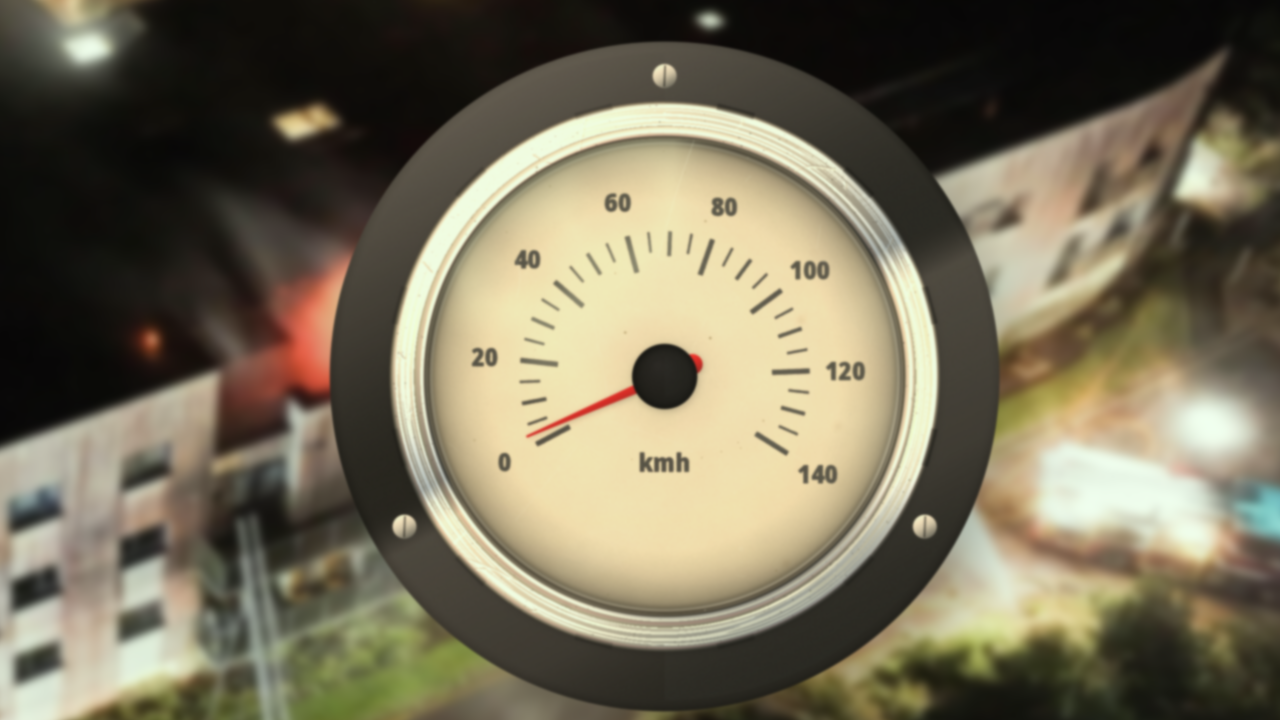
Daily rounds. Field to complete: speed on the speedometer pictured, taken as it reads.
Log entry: 2.5 km/h
